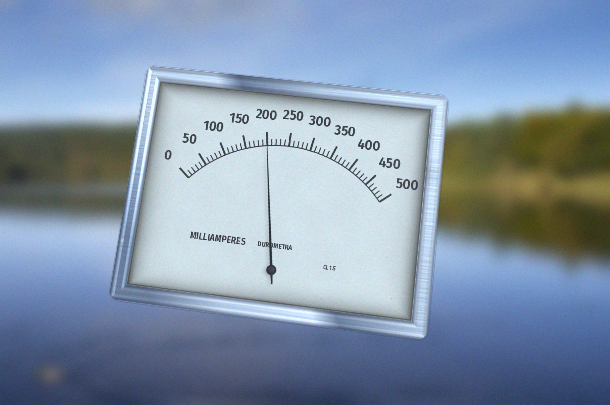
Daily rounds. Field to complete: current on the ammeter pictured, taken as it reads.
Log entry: 200 mA
